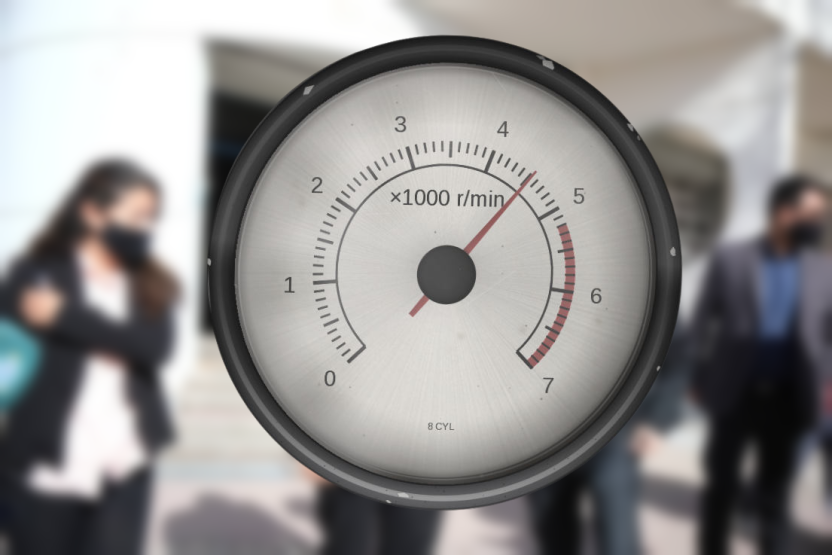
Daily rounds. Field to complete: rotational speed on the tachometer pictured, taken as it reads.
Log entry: 4500 rpm
